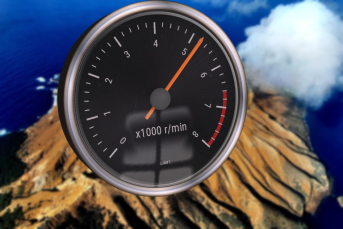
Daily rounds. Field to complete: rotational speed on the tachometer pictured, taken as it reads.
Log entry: 5200 rpm
